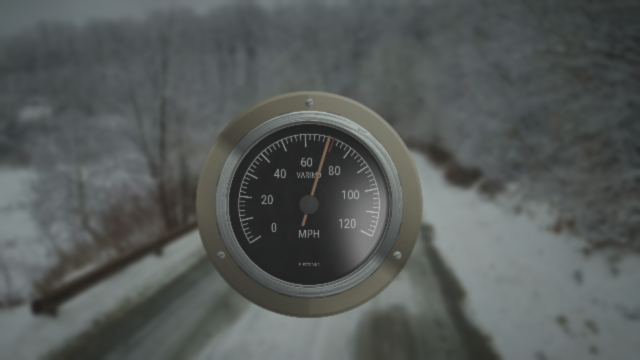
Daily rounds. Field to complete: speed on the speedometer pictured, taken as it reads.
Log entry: 70 mph
